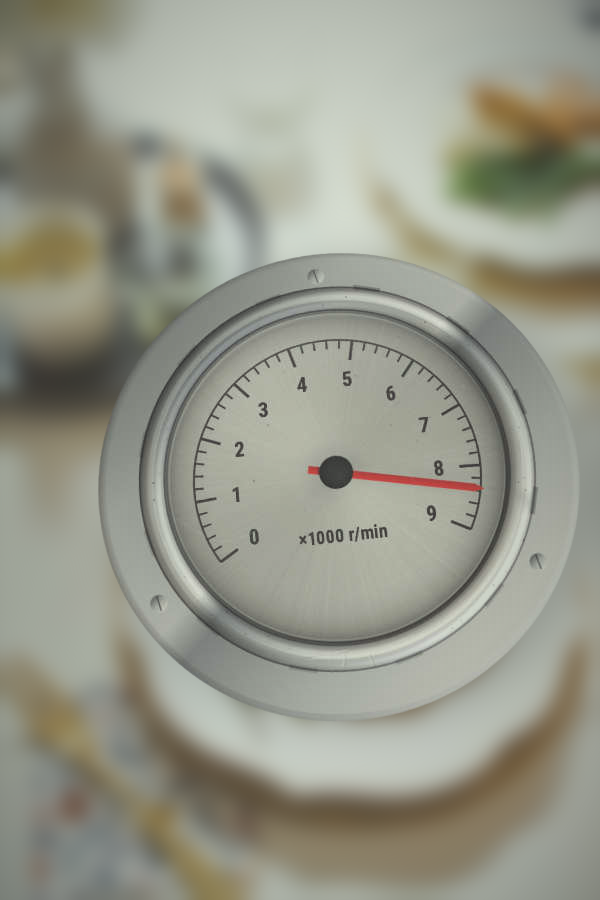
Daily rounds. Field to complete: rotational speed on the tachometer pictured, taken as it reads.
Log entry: 8400 rpm
